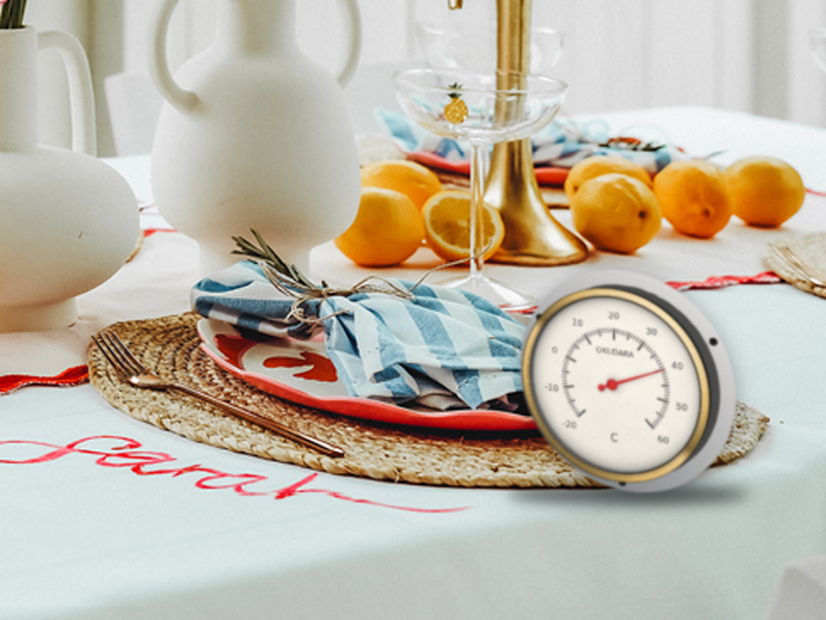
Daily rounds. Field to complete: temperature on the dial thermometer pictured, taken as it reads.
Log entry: 40 °C
